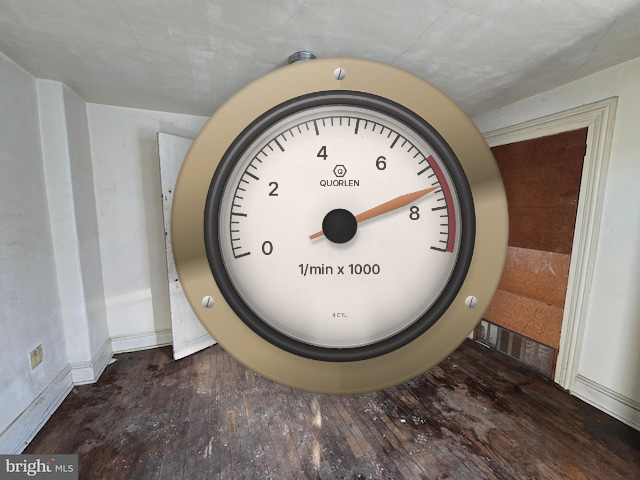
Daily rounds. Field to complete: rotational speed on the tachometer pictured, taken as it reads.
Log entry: 7500 rpm
